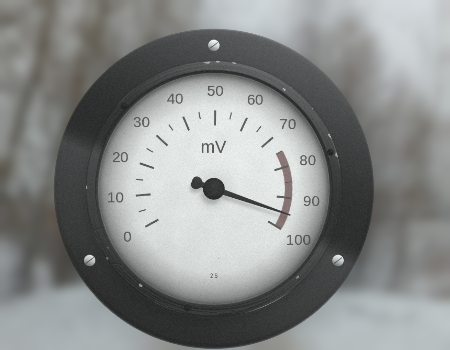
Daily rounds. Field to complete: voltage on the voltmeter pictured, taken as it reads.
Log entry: 95 mV
